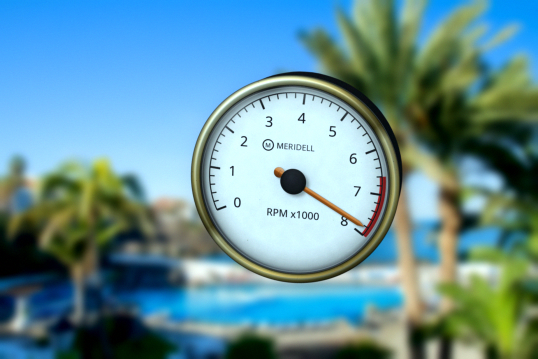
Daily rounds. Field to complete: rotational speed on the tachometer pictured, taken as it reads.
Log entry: 7800 rpm
